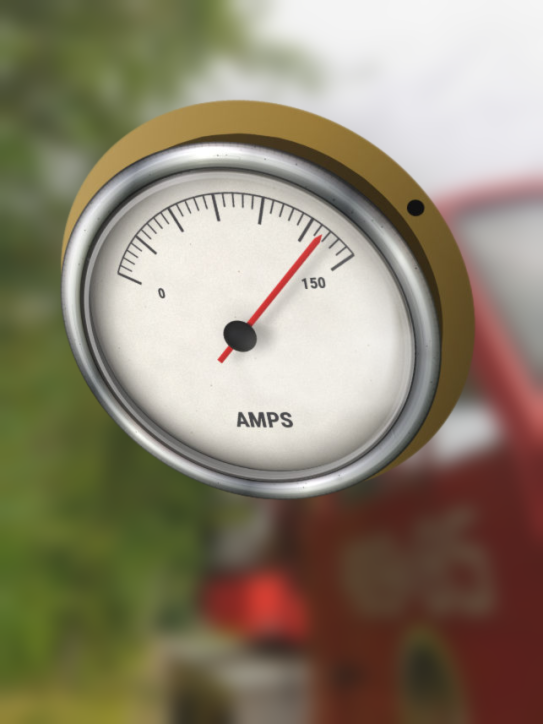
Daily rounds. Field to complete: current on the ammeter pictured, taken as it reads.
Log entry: 132.5 A
